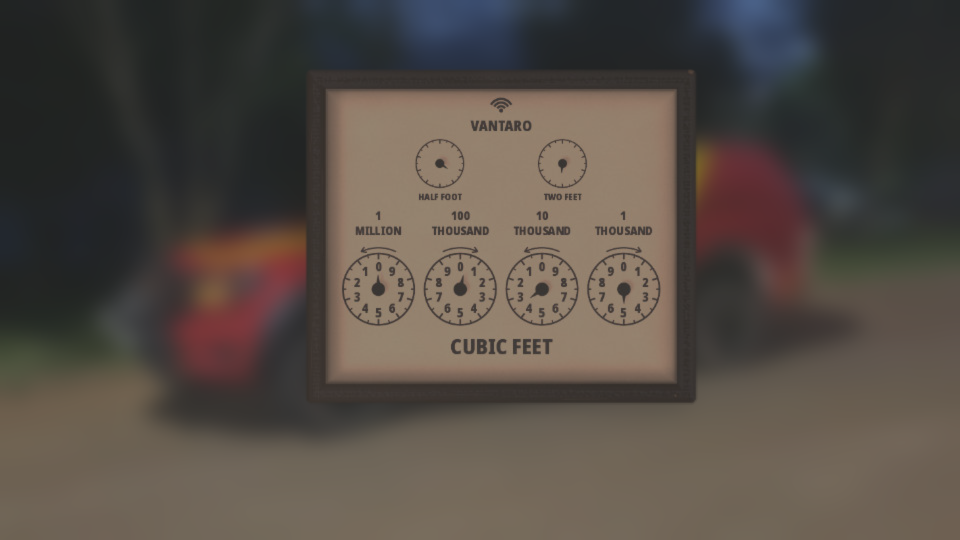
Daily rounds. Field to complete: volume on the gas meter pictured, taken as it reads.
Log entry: 3500 ft³
